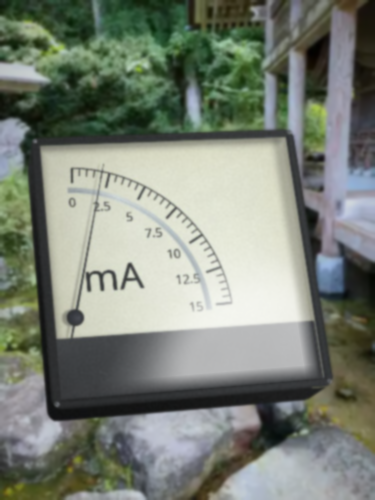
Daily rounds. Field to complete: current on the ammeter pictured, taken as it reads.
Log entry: 2 mA
